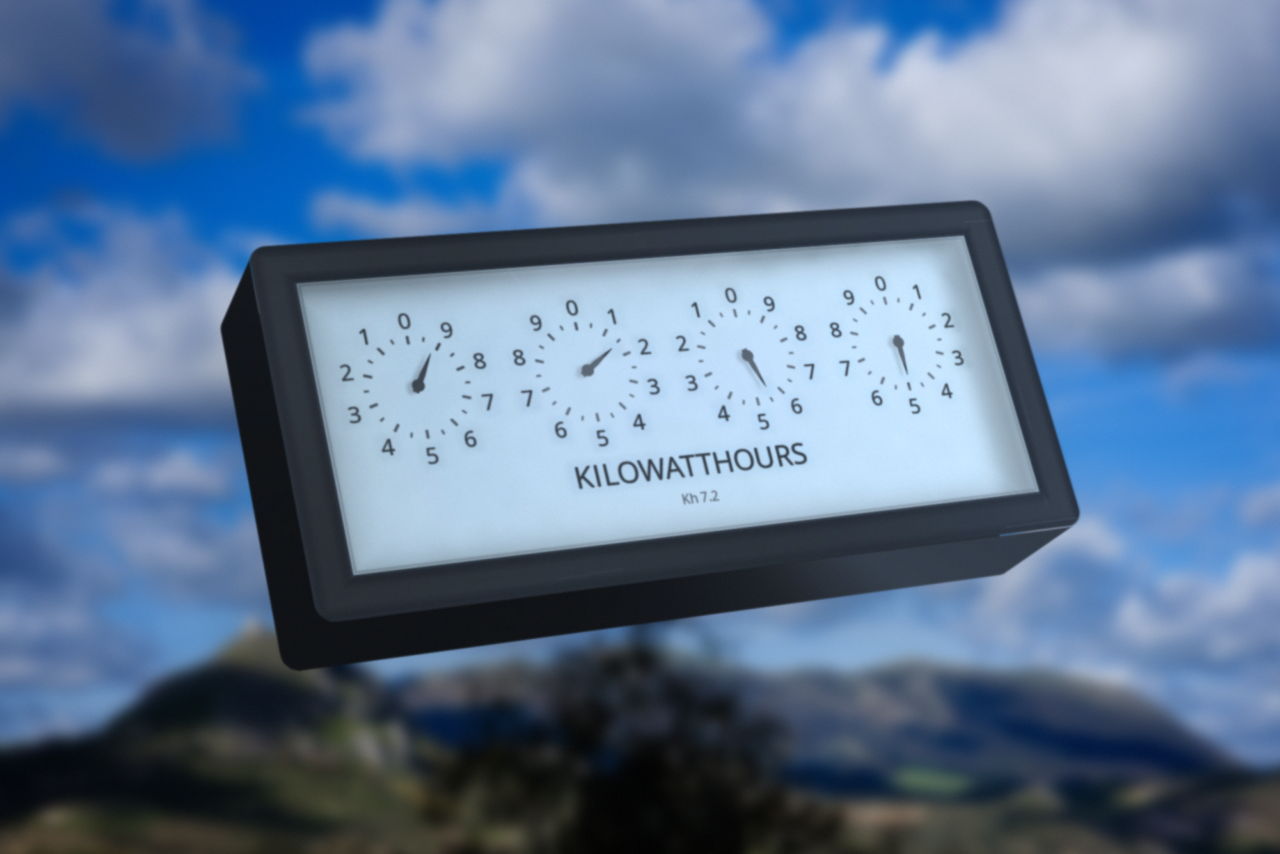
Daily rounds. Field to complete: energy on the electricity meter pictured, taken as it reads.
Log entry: 9155 kWh
